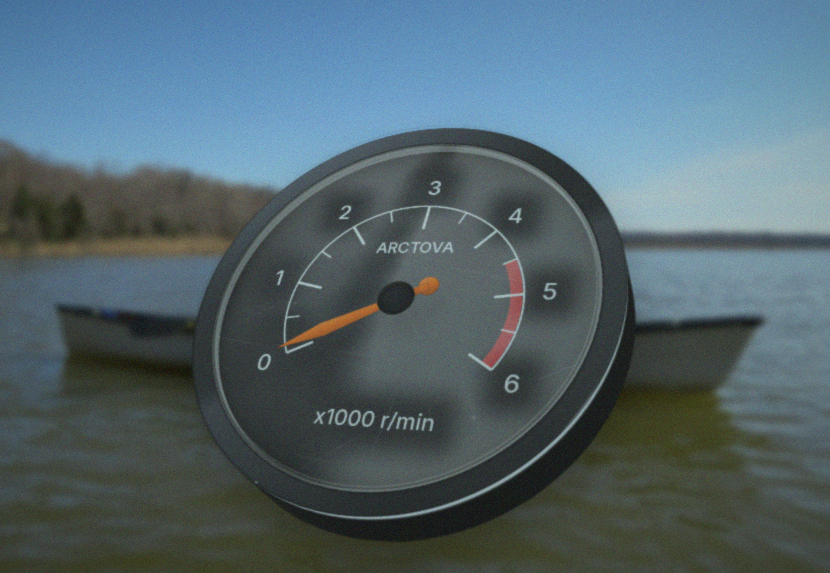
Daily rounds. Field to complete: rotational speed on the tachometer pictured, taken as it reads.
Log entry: 0 rpm
